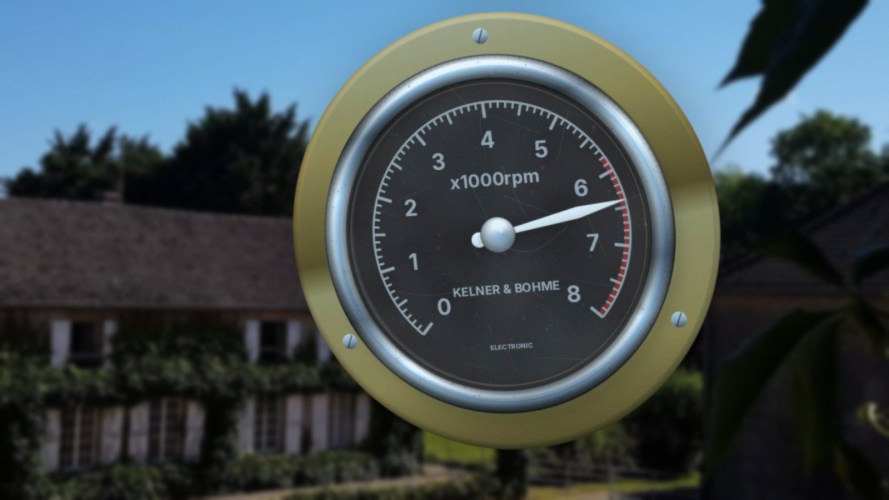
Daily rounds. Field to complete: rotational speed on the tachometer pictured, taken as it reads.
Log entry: 6400 rpm
